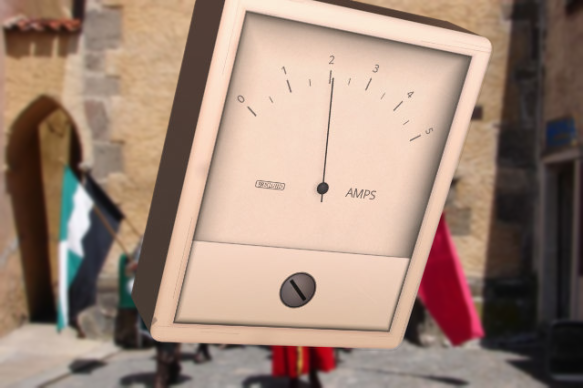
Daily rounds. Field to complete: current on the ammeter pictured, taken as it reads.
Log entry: 2 A
